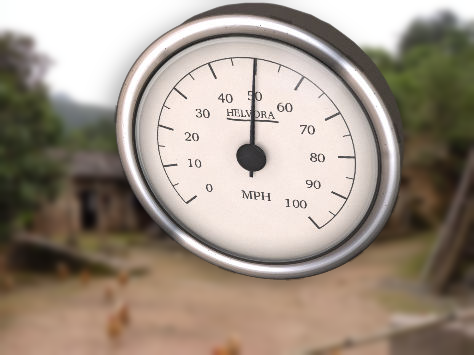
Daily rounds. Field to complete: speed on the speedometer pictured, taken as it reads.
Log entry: 50 mph
